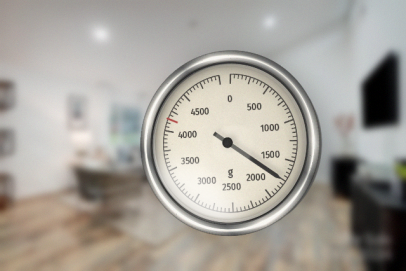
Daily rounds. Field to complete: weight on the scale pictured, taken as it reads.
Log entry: 1750 g
